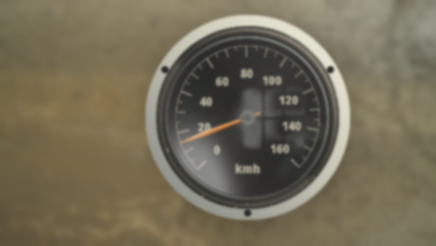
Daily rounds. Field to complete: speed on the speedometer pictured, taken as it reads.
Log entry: 15 km/h
